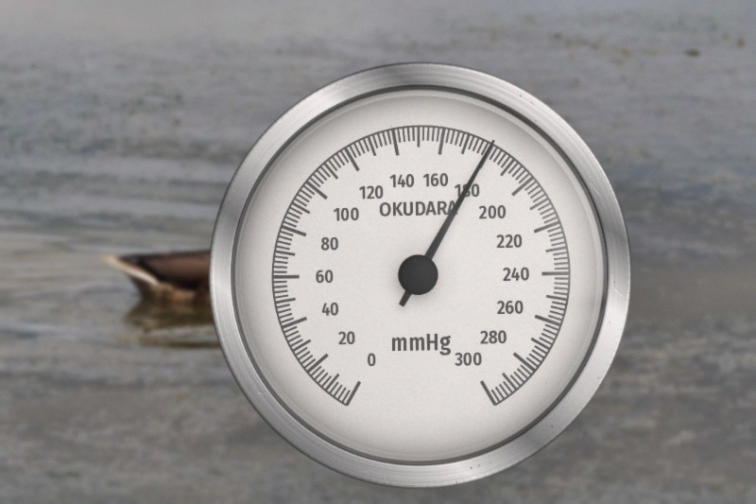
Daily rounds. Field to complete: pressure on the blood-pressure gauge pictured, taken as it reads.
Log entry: 180 mmHg
